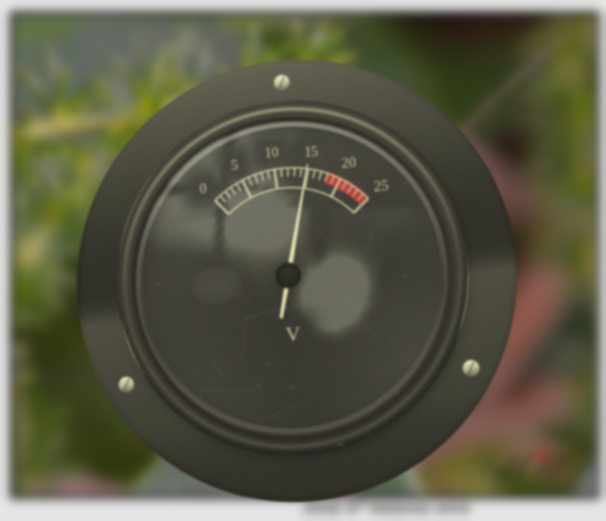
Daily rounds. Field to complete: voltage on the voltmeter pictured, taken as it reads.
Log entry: 15 V
